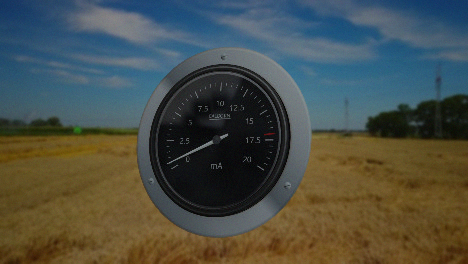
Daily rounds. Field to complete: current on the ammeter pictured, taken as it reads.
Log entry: 0.5 mA
